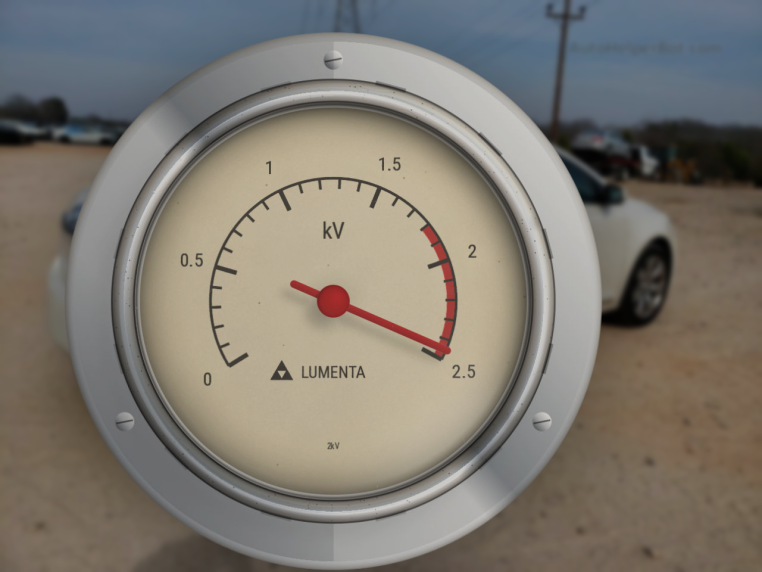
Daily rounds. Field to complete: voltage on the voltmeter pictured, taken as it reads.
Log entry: 2.45 kV
